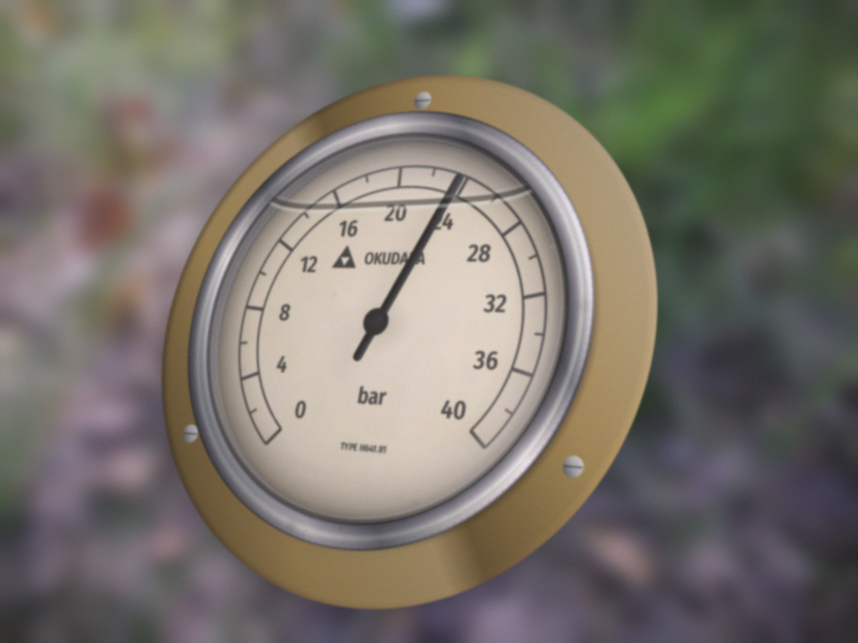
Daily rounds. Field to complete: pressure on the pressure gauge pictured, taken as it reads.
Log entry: 24 bar
